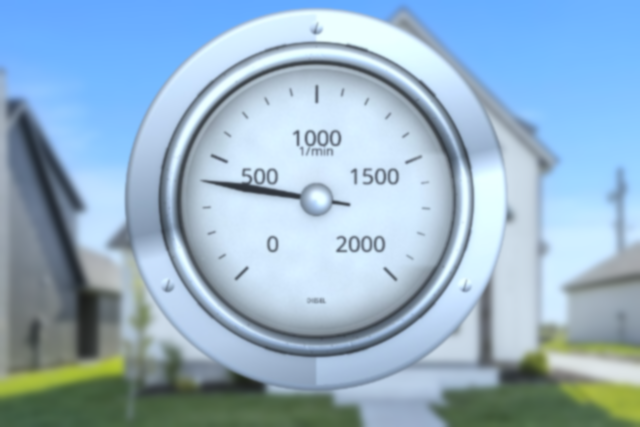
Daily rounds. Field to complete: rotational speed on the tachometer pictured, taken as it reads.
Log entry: 400 rpm
